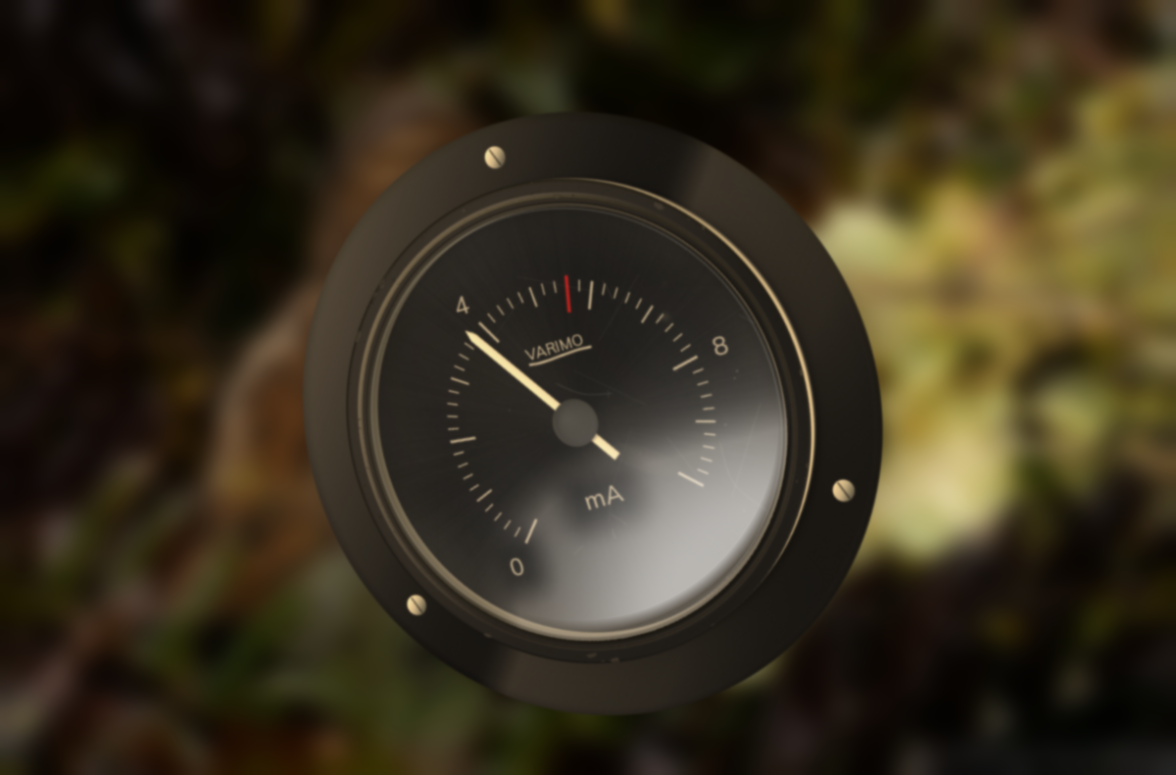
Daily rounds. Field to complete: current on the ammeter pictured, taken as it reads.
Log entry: 3.8 mA
